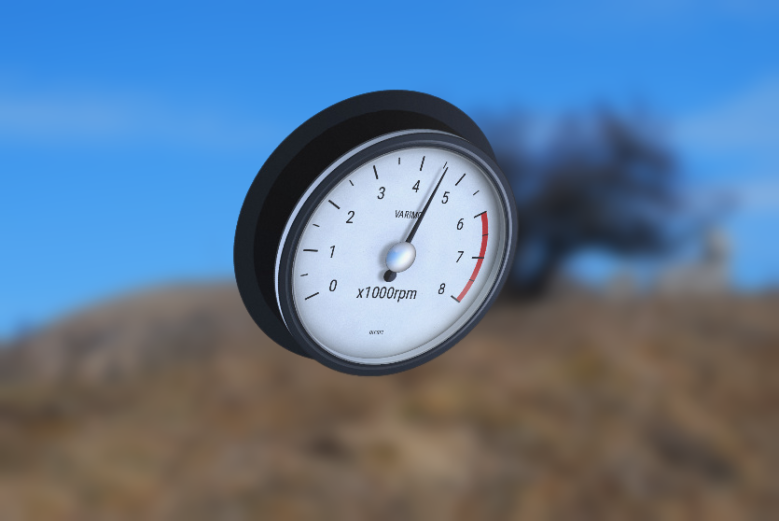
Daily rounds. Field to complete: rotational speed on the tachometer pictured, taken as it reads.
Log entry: 4500 rpm
